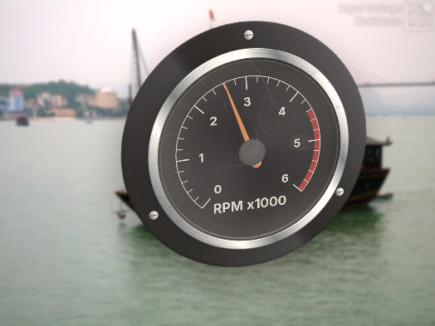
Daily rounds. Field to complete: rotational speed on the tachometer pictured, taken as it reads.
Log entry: 2600 rpm
